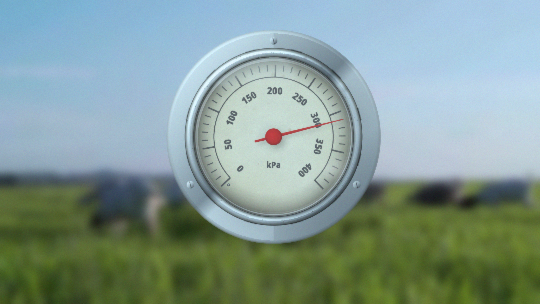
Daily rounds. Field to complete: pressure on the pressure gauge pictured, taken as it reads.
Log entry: 310 kPa
